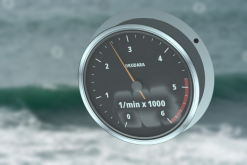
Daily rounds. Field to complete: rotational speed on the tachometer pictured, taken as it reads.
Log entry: 2600 rpm
